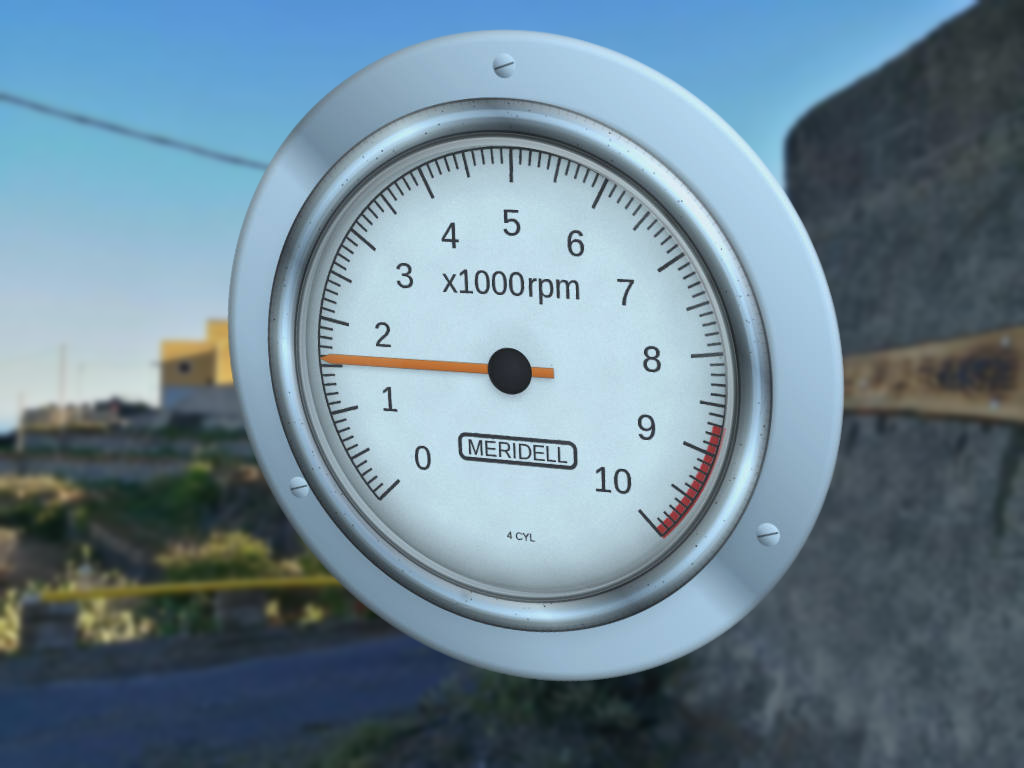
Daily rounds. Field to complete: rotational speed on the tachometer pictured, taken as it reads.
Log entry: 1600 rpm
